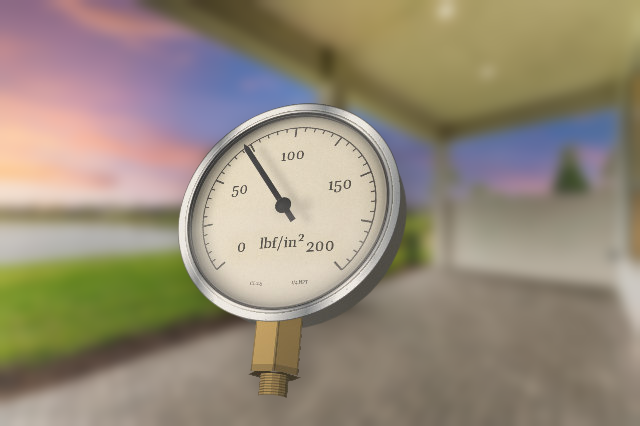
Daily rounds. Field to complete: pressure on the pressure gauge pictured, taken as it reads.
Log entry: 72.5 psi
